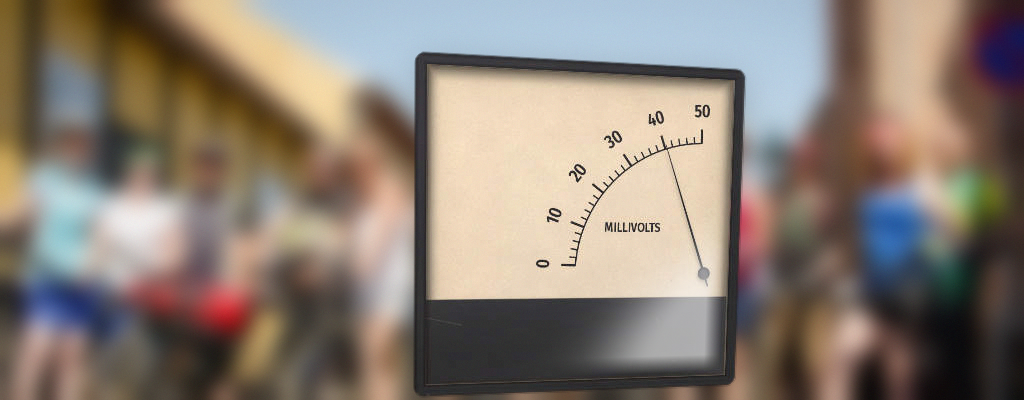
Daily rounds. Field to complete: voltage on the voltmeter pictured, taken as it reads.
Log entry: 40 mV
